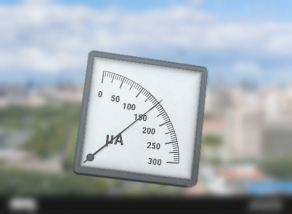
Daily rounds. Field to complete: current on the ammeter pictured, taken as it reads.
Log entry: 150 µA
